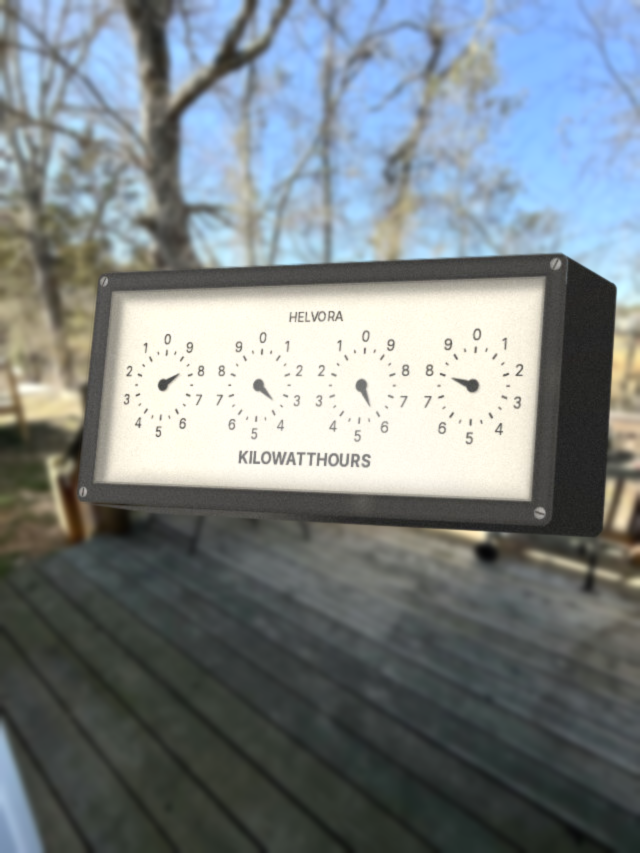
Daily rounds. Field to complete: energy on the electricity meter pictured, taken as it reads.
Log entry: 8358 kWh
